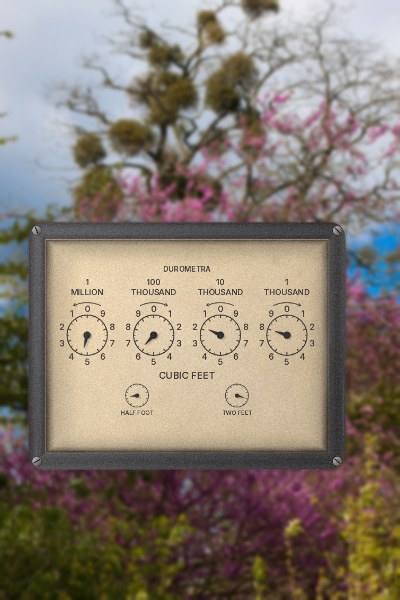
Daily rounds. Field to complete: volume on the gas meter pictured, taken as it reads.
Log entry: 461800 ft³
